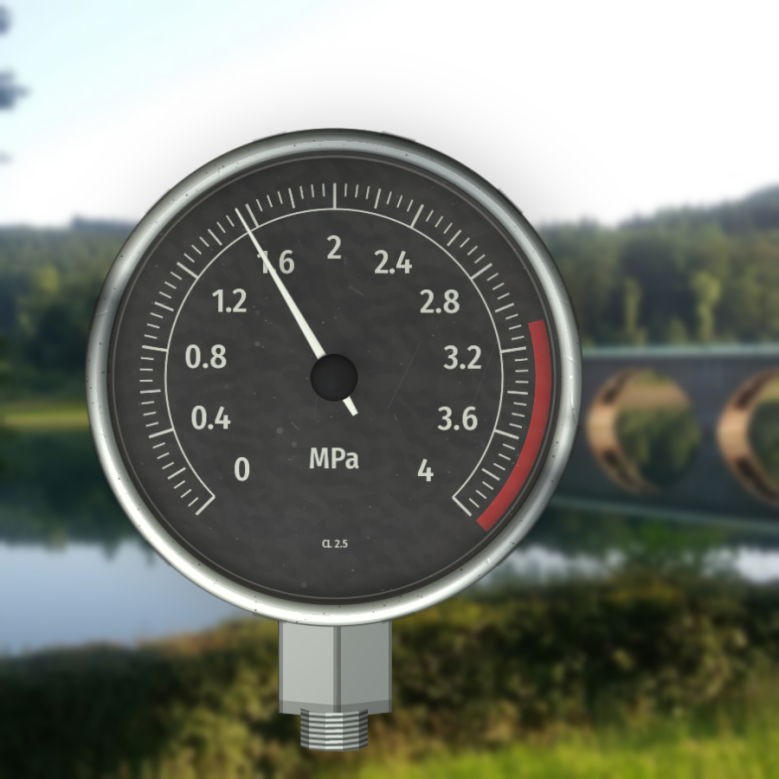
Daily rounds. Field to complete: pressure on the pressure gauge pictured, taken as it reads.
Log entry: 1.55 MPa
